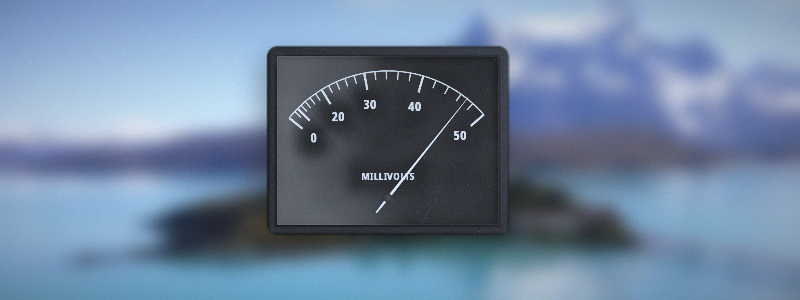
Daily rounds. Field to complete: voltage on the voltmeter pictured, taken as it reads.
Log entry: 47 mV
